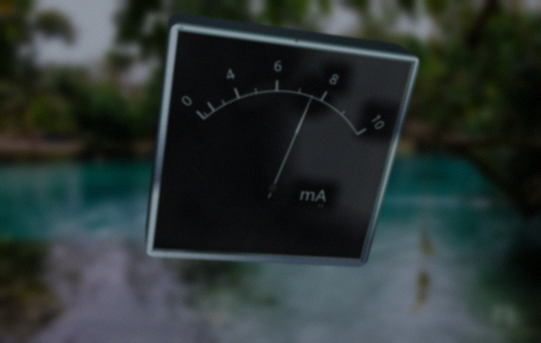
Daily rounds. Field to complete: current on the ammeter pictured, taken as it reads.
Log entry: 7.5 mA
